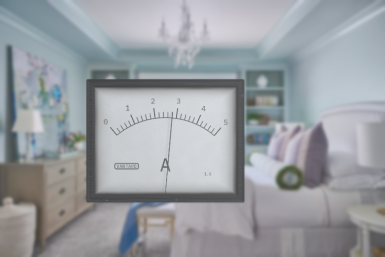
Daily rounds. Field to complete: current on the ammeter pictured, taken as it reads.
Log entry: 2.8 A
